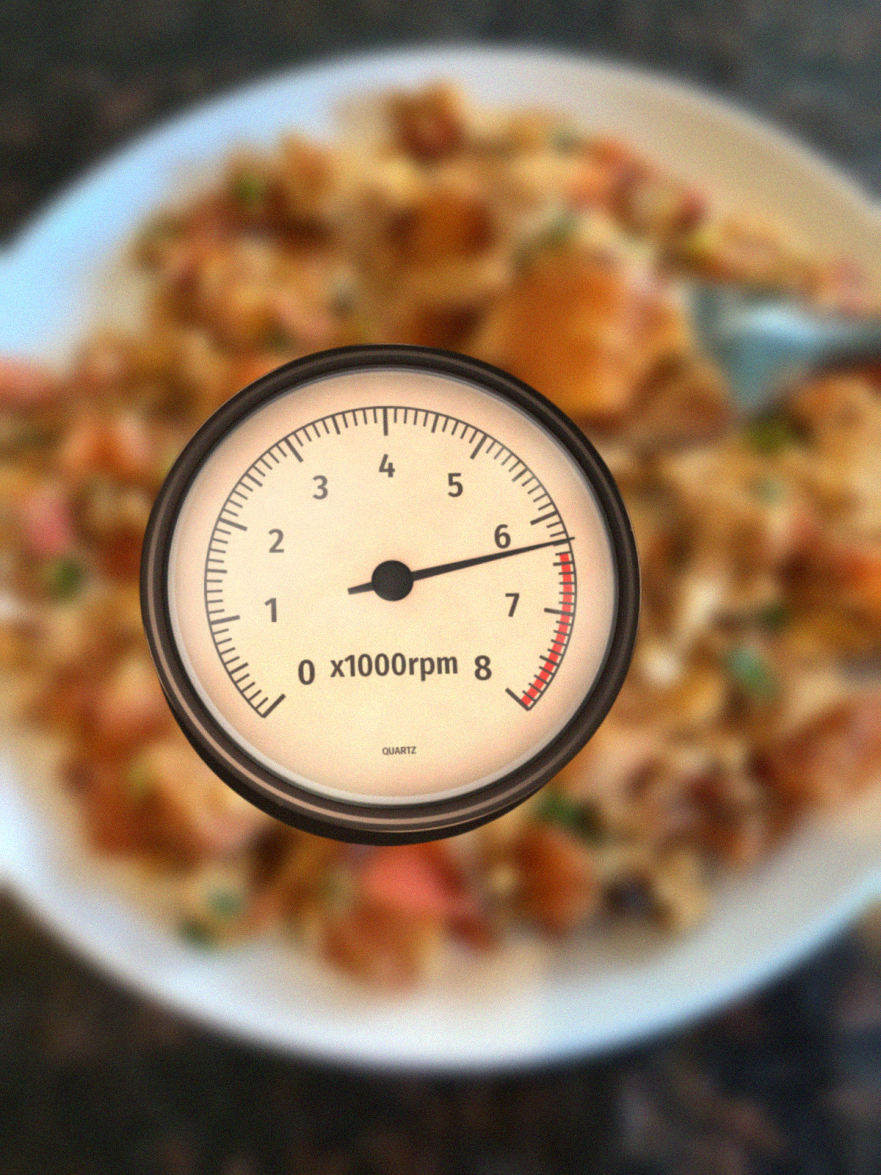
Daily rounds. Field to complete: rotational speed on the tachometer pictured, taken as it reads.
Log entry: 6300 rpm
